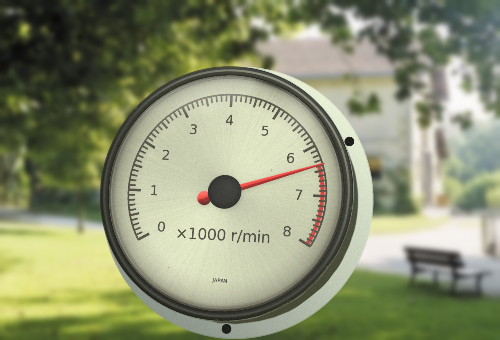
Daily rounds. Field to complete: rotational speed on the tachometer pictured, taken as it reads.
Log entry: 6400 rpm
